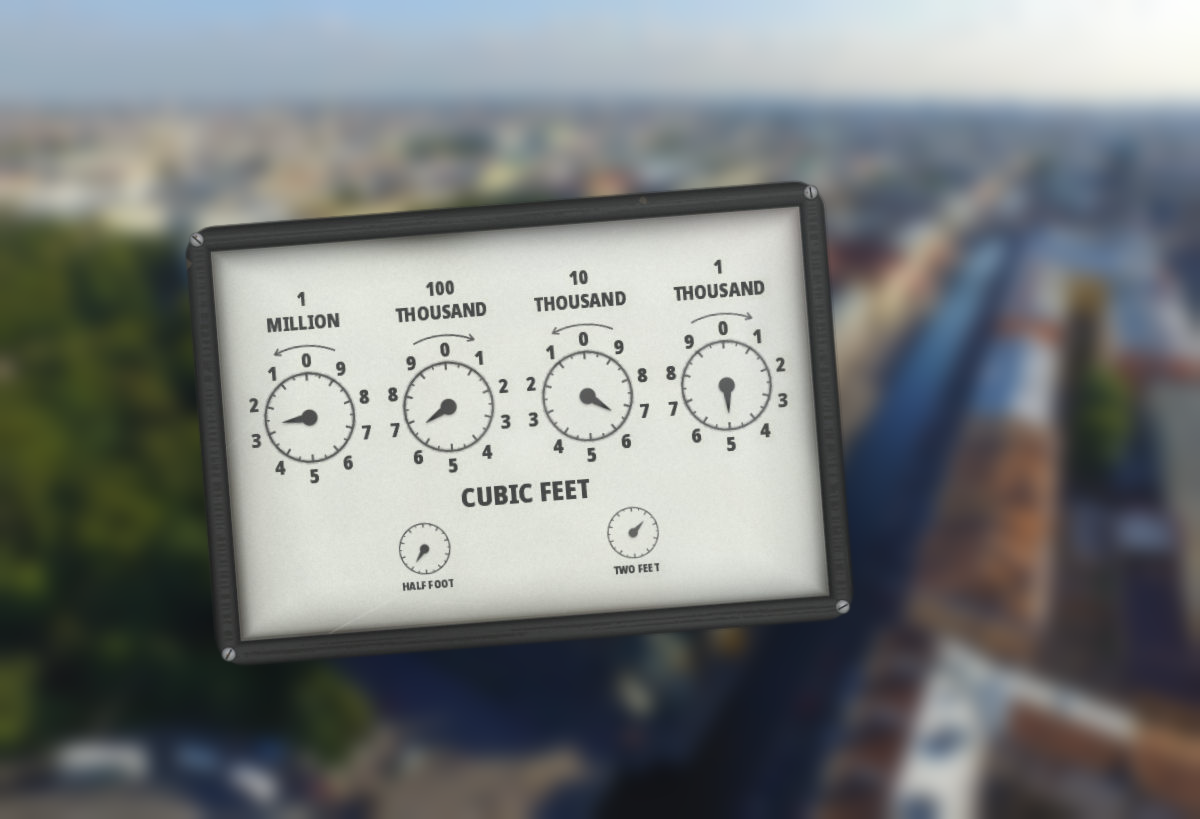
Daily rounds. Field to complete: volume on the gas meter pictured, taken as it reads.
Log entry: 266500 ft³
